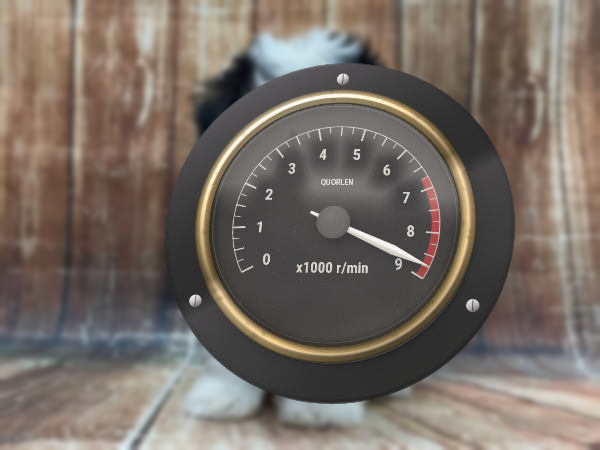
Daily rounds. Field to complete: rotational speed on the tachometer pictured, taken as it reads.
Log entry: 8750 rpm
